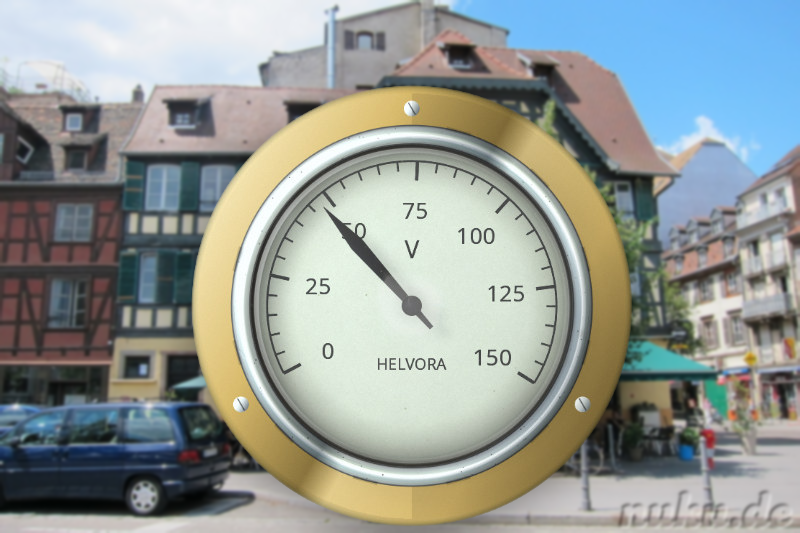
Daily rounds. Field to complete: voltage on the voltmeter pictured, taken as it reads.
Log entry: 47.5 V
